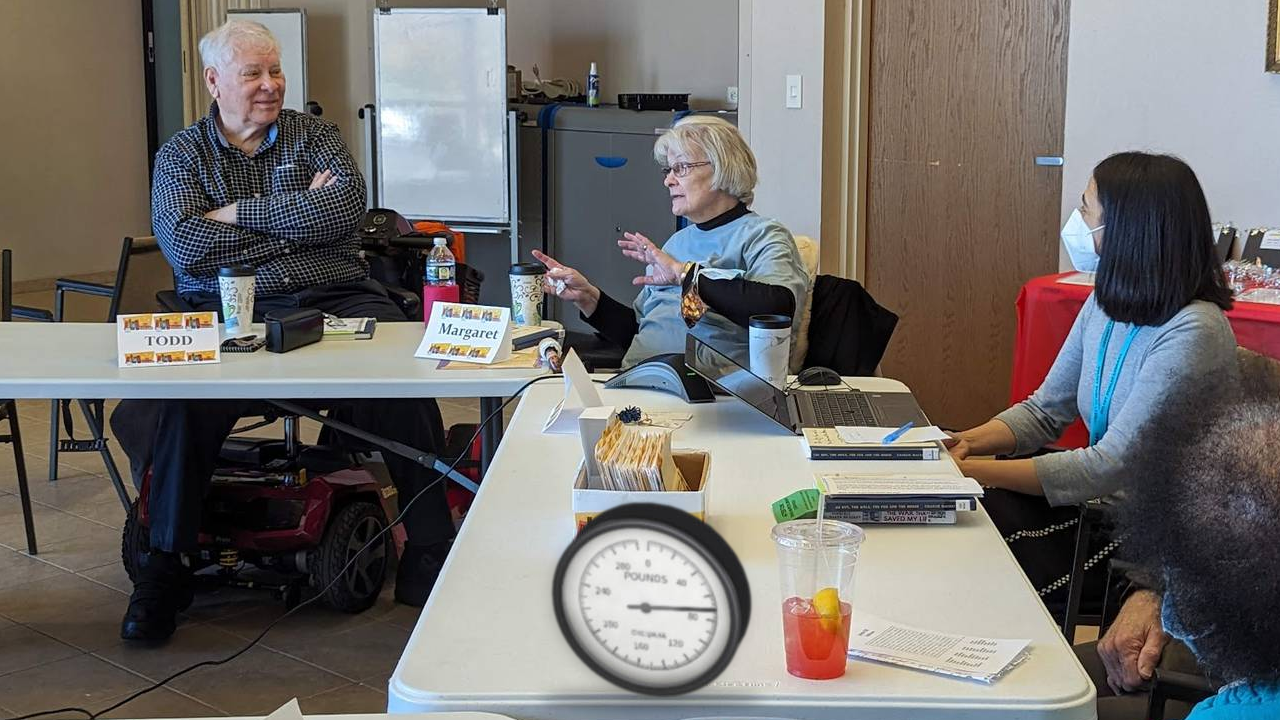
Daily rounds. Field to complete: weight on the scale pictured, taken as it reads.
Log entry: 70 lb
